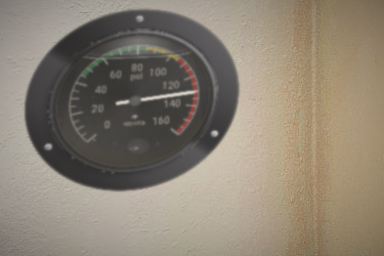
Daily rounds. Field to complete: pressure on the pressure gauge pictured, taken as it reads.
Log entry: 130 psi
